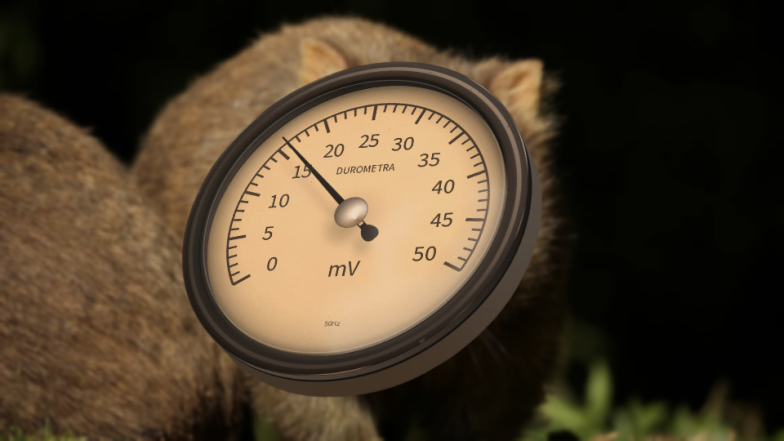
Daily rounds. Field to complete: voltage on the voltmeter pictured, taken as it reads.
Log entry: 16 mV
